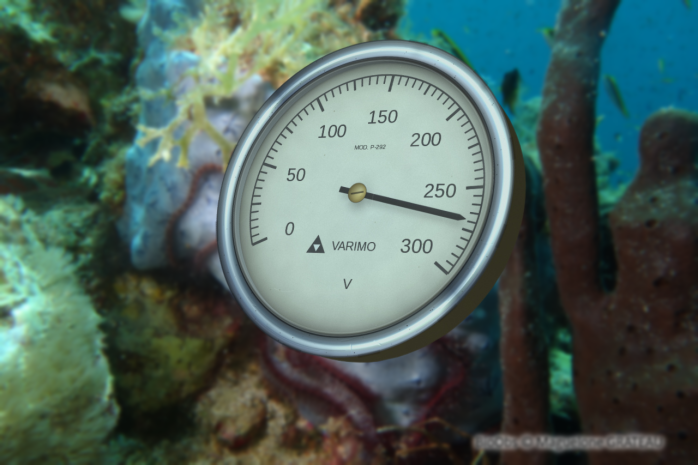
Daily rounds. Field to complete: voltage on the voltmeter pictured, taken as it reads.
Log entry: 270 V
